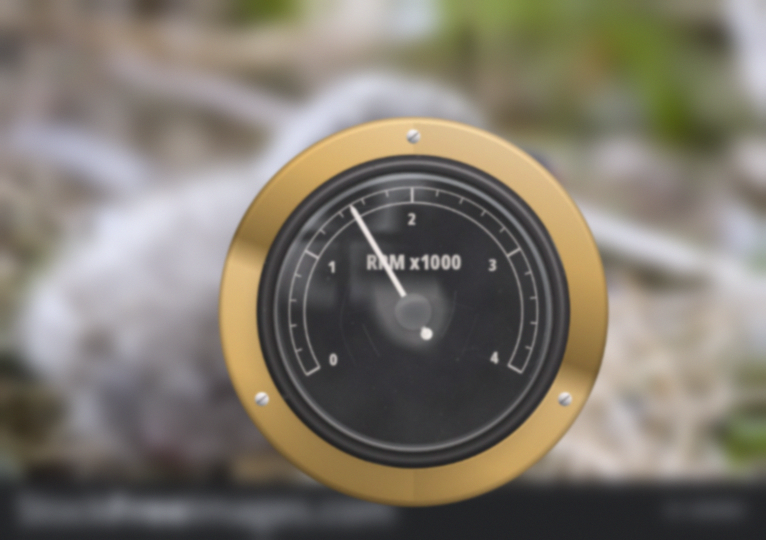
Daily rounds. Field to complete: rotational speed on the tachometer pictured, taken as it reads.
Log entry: 1500 rpm
